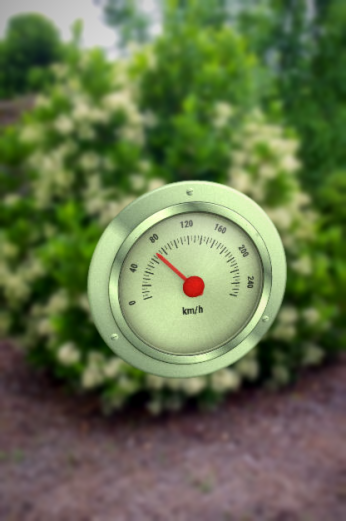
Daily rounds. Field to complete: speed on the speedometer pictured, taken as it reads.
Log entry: 70 km/h
